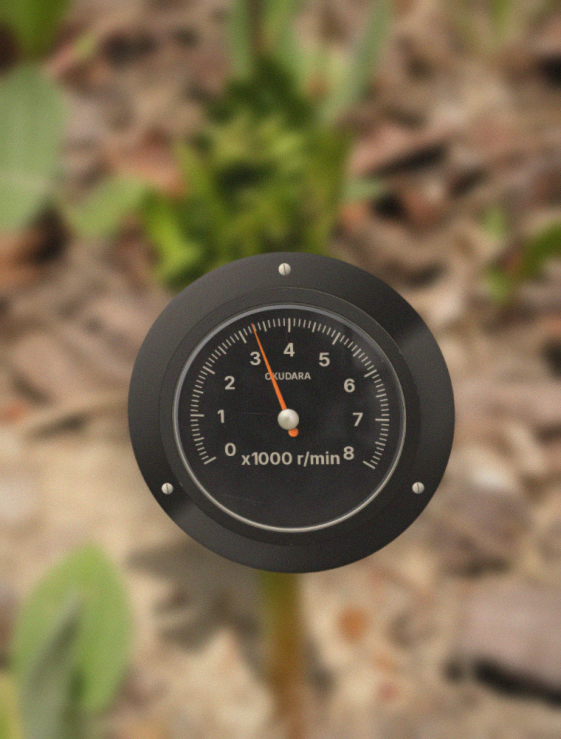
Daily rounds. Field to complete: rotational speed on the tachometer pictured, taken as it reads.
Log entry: 3300 rpm
